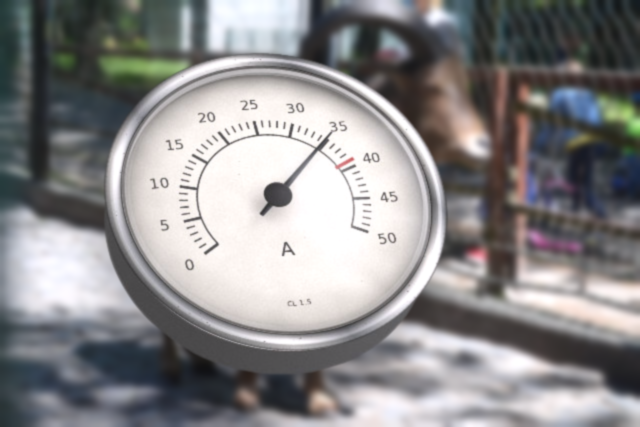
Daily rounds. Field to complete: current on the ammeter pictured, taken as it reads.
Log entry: 35 A
